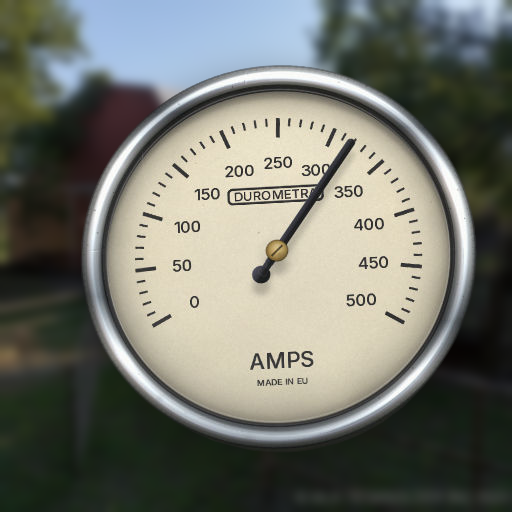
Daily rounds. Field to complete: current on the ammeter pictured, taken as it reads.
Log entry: 320 A
